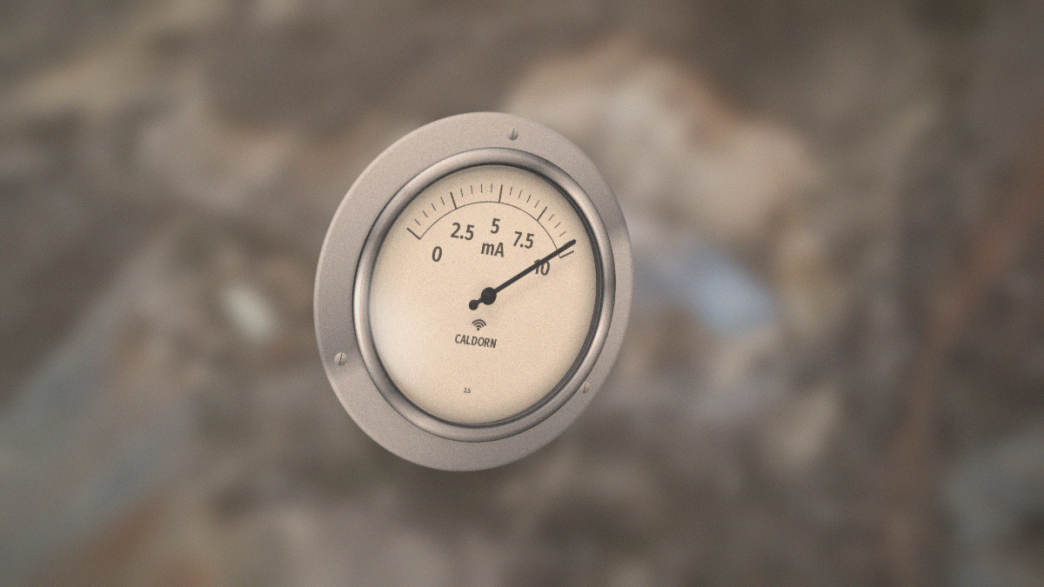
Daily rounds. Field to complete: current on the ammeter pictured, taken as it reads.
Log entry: 9.5 mA
